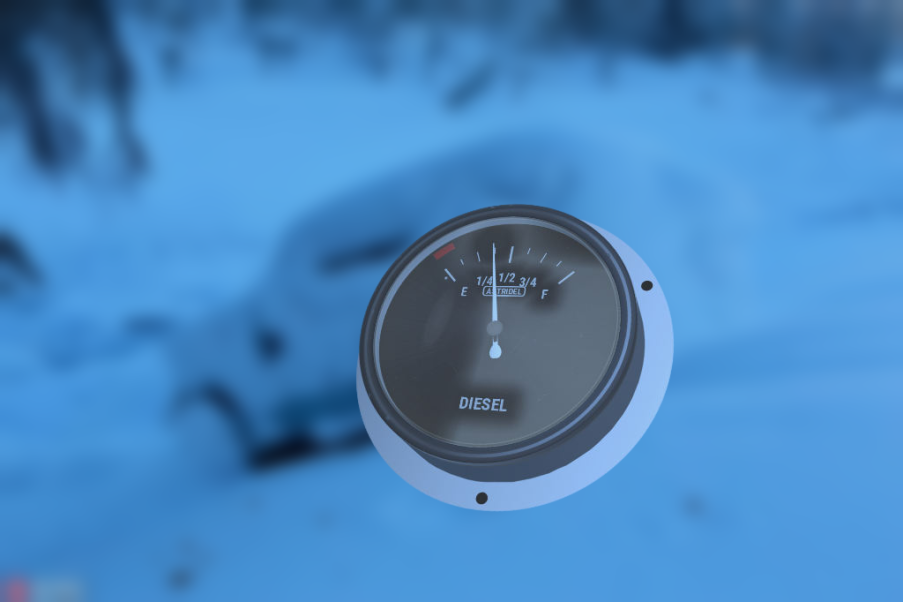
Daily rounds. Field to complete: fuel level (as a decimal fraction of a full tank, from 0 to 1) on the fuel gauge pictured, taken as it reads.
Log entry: 0.375
